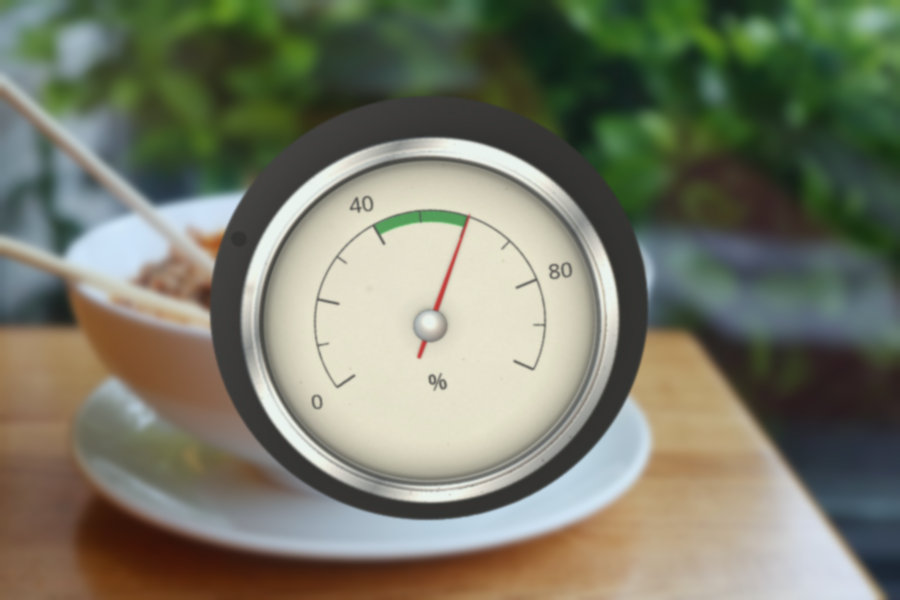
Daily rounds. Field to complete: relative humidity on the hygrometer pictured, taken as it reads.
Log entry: 60 %
